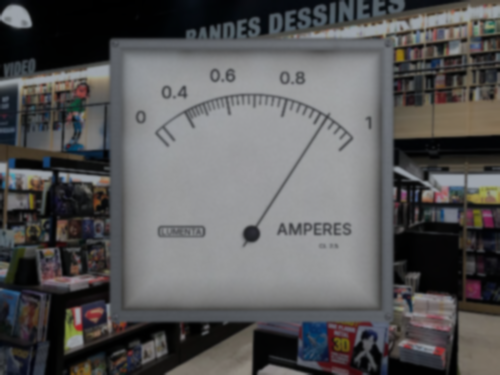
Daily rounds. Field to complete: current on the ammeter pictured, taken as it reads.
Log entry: 0.92 A
